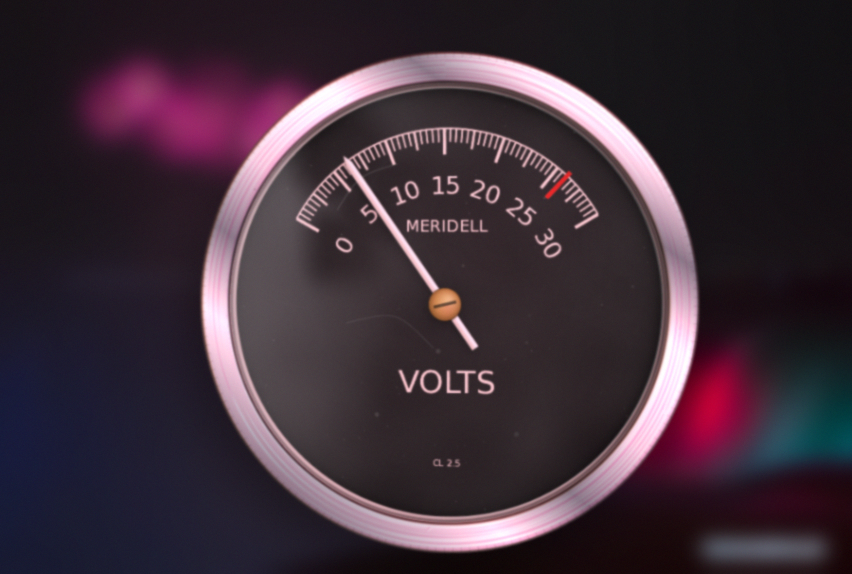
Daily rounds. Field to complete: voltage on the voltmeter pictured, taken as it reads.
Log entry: 6.5 V
